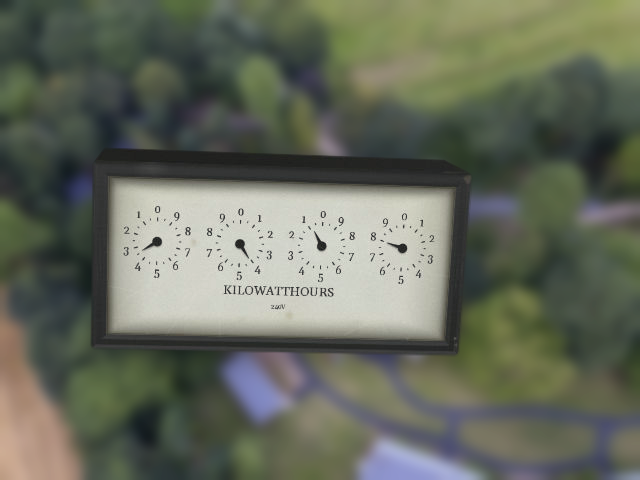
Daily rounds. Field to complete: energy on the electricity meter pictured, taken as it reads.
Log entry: 3408 kWh
